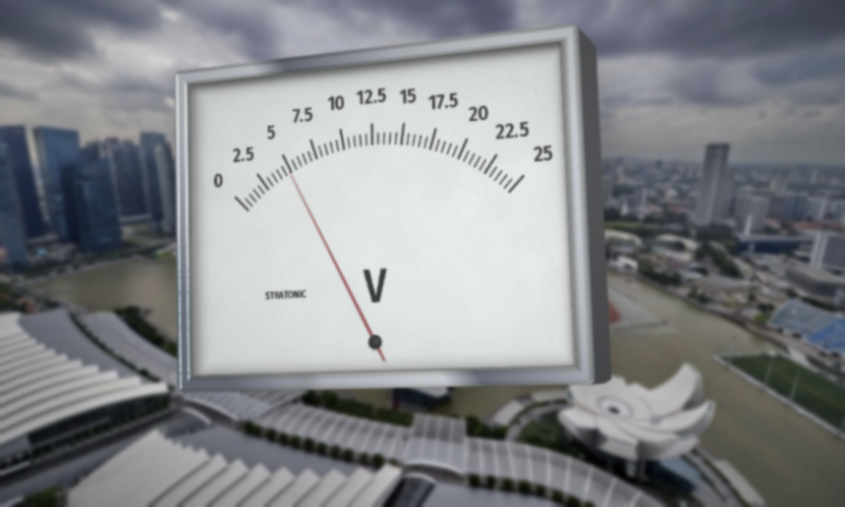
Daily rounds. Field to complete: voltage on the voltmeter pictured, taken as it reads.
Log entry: 5 V
